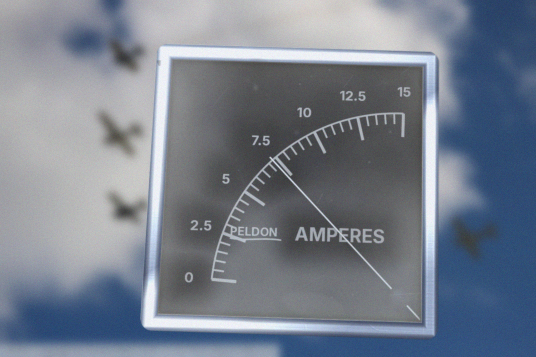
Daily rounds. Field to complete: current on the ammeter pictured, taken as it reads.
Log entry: 7.25 A
